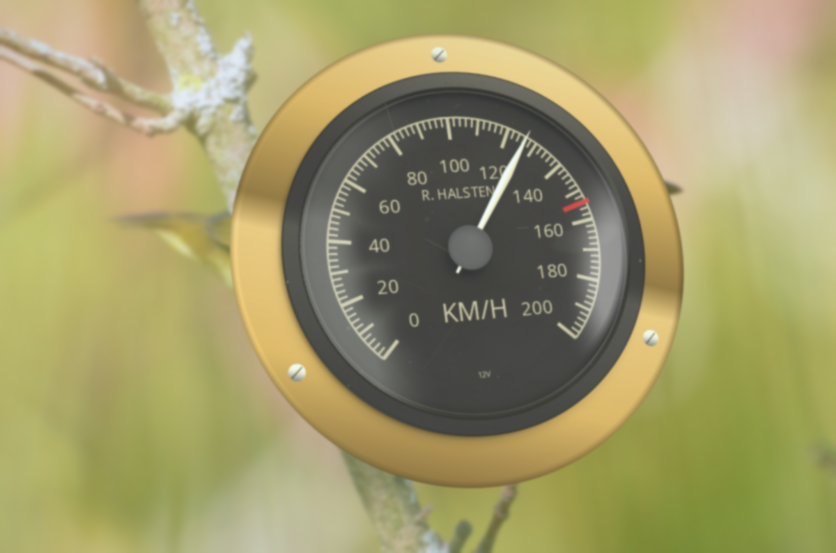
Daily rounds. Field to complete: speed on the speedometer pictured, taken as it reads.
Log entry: 126 km/h
